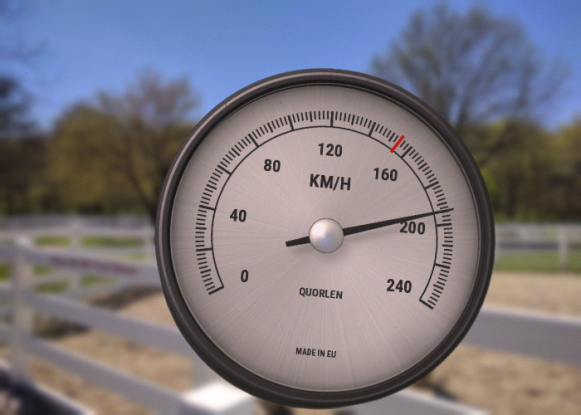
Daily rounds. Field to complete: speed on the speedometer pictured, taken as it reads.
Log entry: 194 km/h
